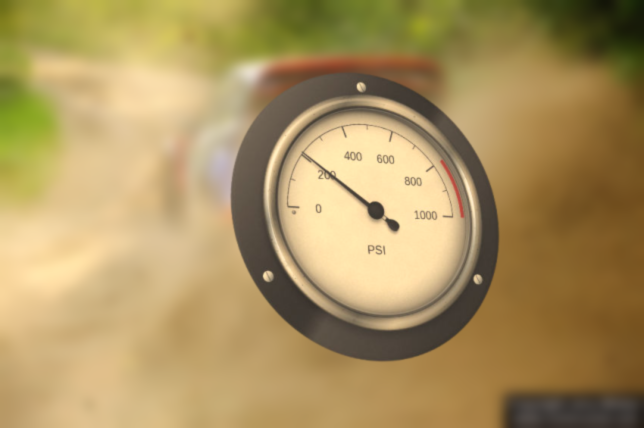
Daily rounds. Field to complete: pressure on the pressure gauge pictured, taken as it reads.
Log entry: 200 psi
